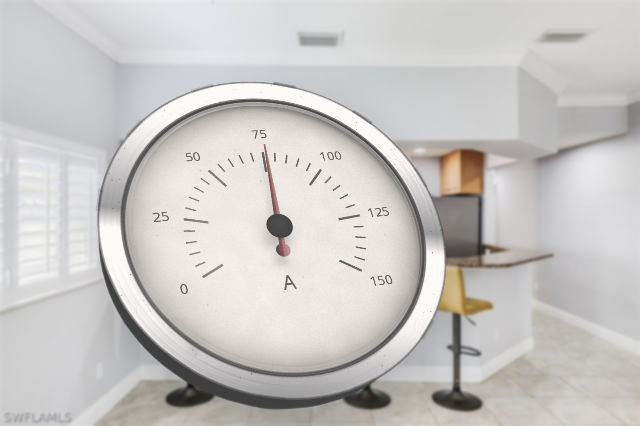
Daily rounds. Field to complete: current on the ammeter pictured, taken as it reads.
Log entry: 75 A
